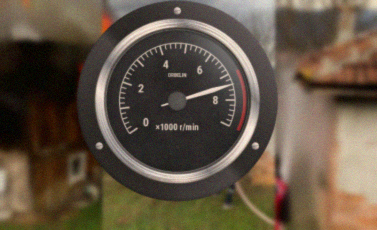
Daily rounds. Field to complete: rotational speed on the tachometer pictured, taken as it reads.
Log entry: 7400 rpm
